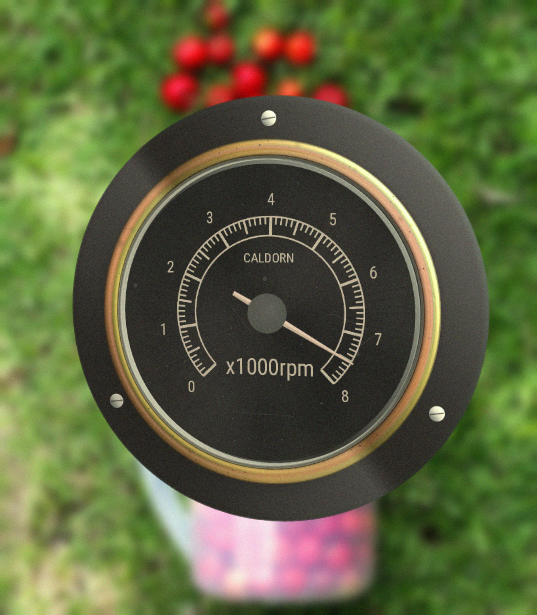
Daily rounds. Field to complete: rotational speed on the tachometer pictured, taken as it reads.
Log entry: 7500 rpm
